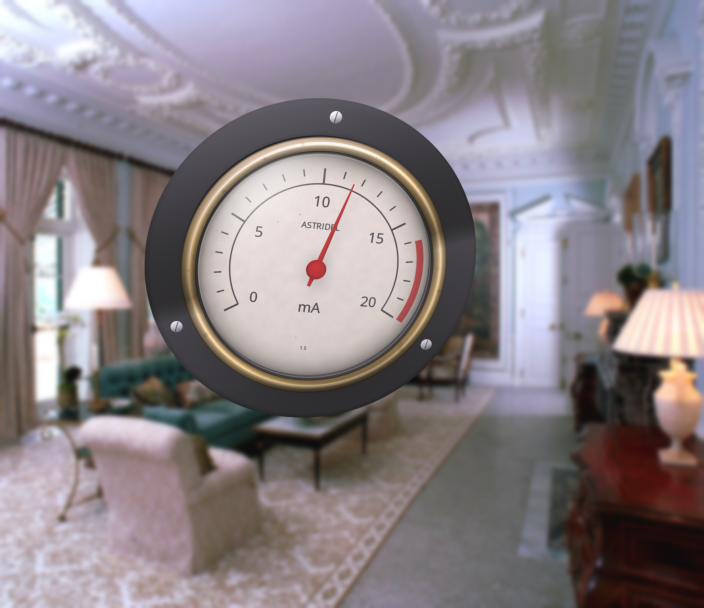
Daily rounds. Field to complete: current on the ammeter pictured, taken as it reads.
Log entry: 11.5 mA
